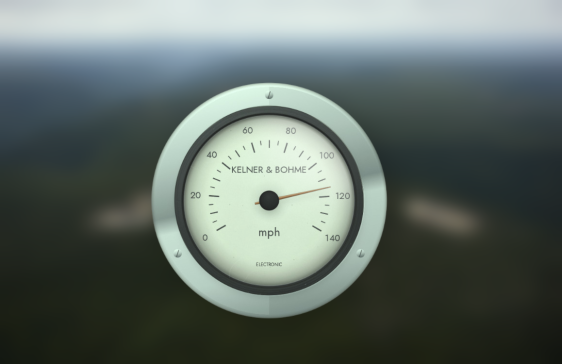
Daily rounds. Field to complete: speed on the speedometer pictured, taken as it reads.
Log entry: 115 mph
